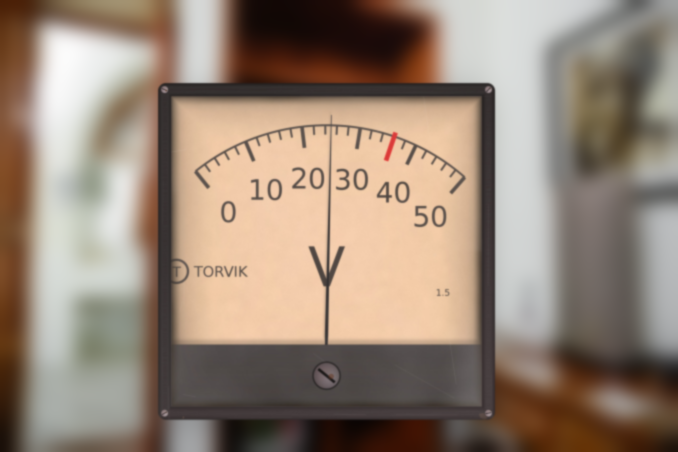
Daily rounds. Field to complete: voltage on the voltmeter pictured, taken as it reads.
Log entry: 25 V
